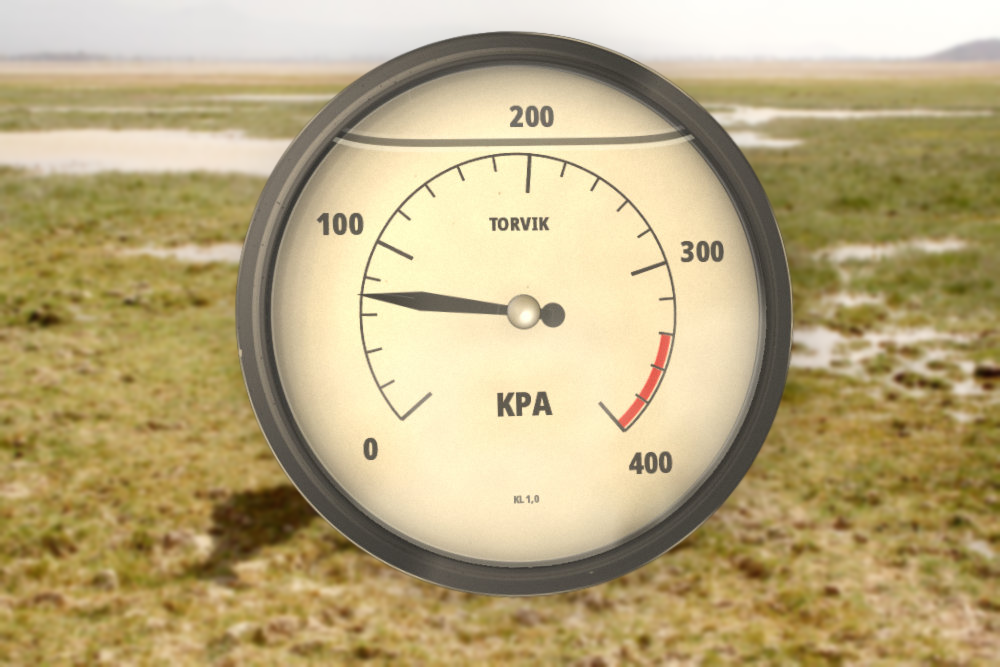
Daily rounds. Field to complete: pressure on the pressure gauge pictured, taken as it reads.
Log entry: 70 kPa
